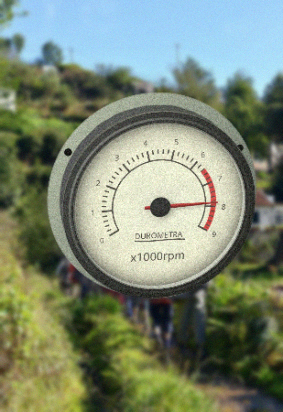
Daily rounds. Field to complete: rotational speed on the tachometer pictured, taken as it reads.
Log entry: 7800 rpm
